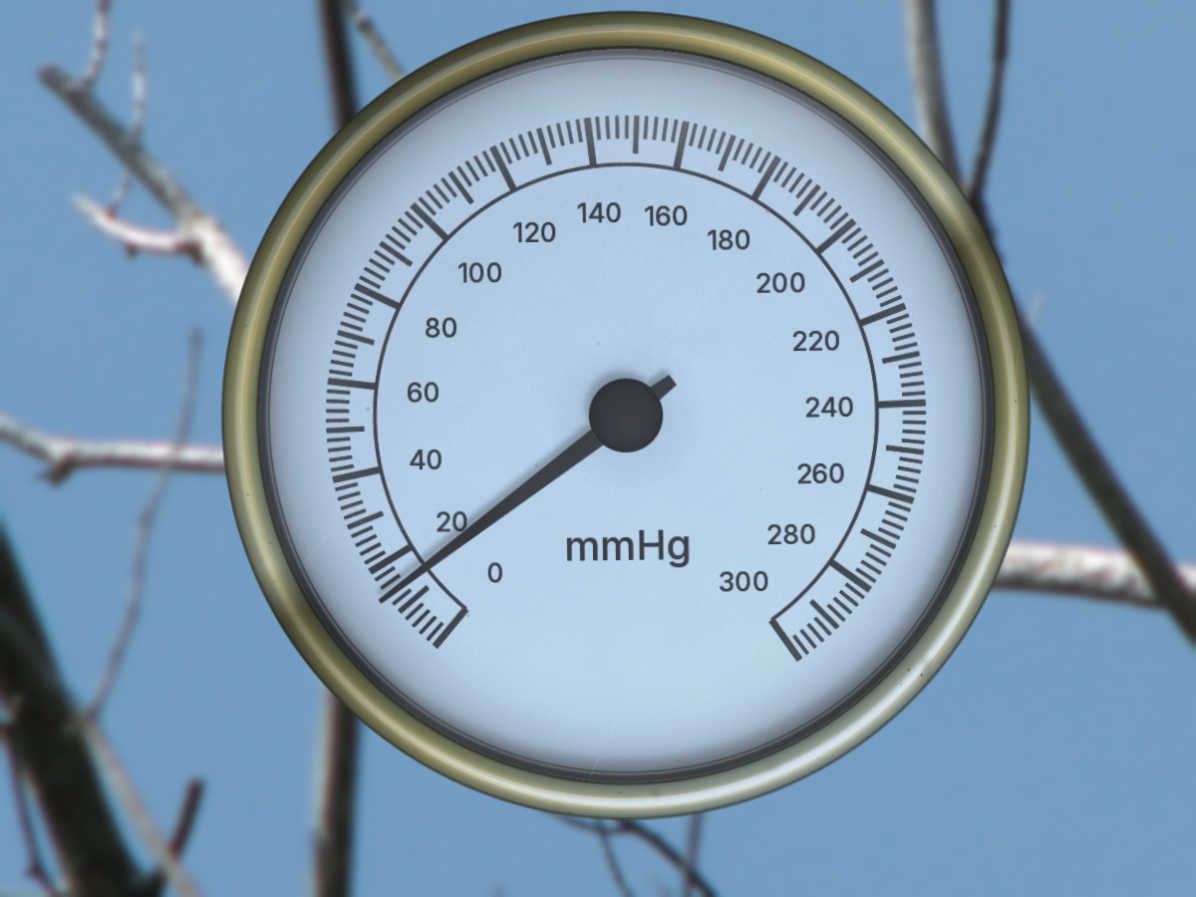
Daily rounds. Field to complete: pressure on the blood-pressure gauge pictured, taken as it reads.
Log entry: 14 mmHg
